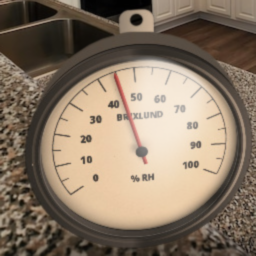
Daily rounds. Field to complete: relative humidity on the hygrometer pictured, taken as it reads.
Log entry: 45 %
